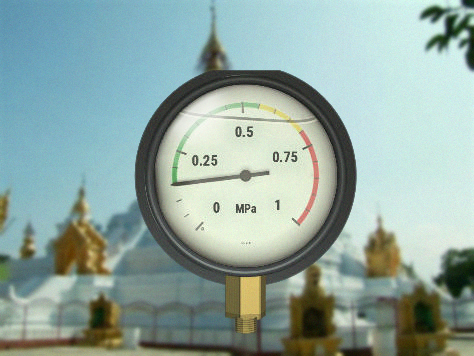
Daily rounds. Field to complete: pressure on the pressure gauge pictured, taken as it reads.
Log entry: 0.15 MPa
